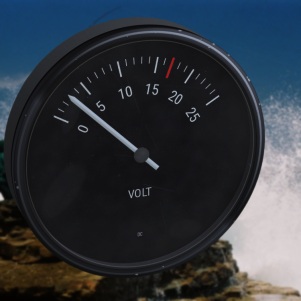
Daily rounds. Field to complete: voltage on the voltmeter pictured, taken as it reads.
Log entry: 3 V
